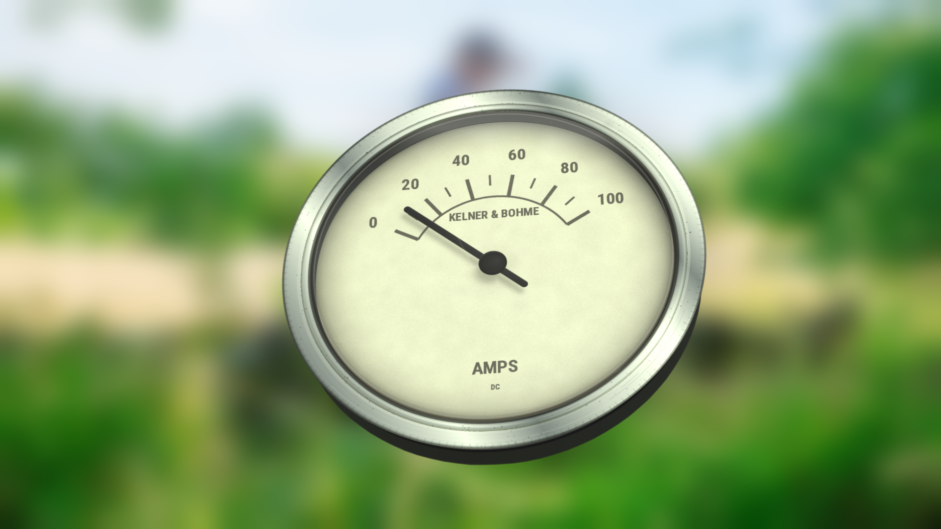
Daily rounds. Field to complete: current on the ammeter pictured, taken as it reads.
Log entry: 10 A
